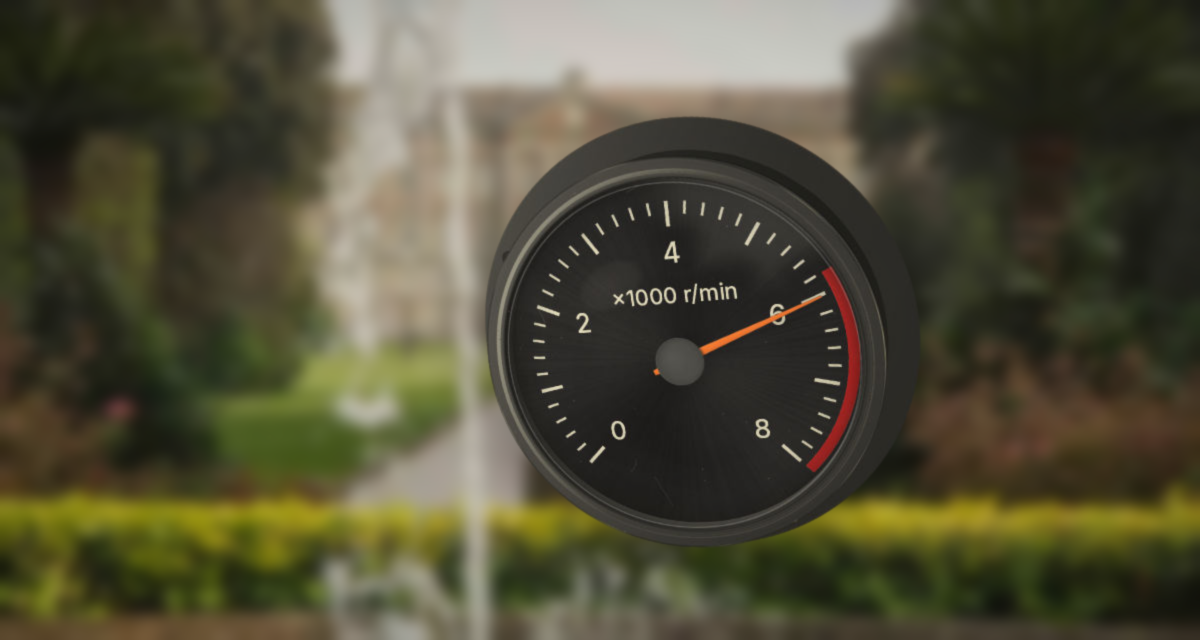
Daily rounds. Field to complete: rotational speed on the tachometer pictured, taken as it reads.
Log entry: 6000 rpm
